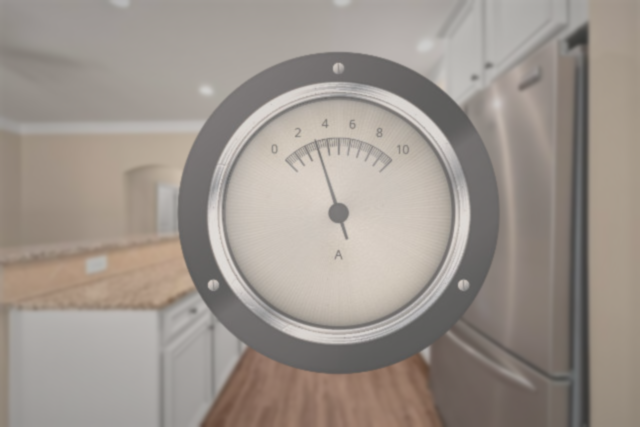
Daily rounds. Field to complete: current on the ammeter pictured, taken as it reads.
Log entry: 3 A
